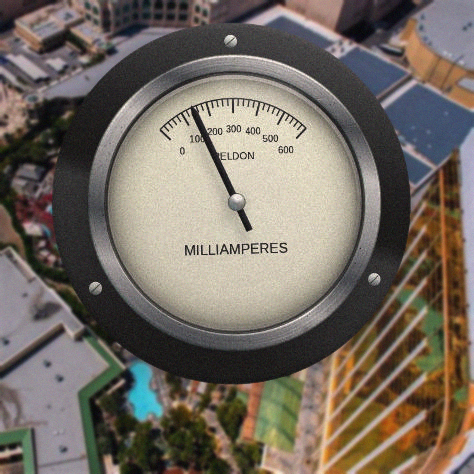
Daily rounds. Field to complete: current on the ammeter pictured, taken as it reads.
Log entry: 140 mA
